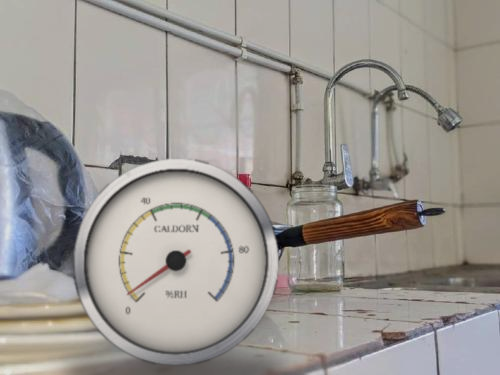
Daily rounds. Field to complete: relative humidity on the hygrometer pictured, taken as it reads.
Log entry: 4 %
